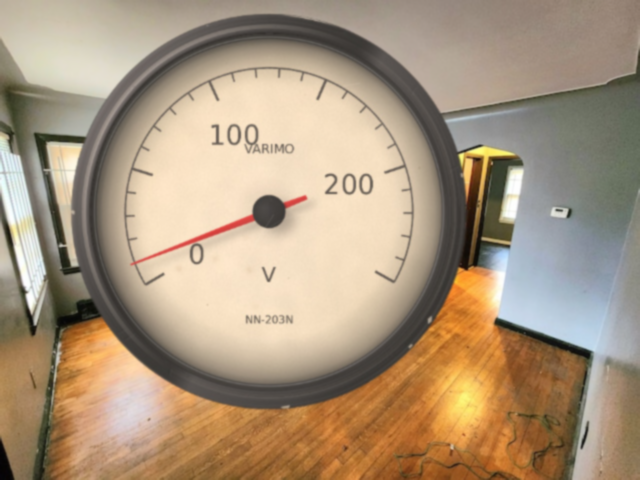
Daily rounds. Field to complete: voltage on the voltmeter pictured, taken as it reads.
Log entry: 10 V
